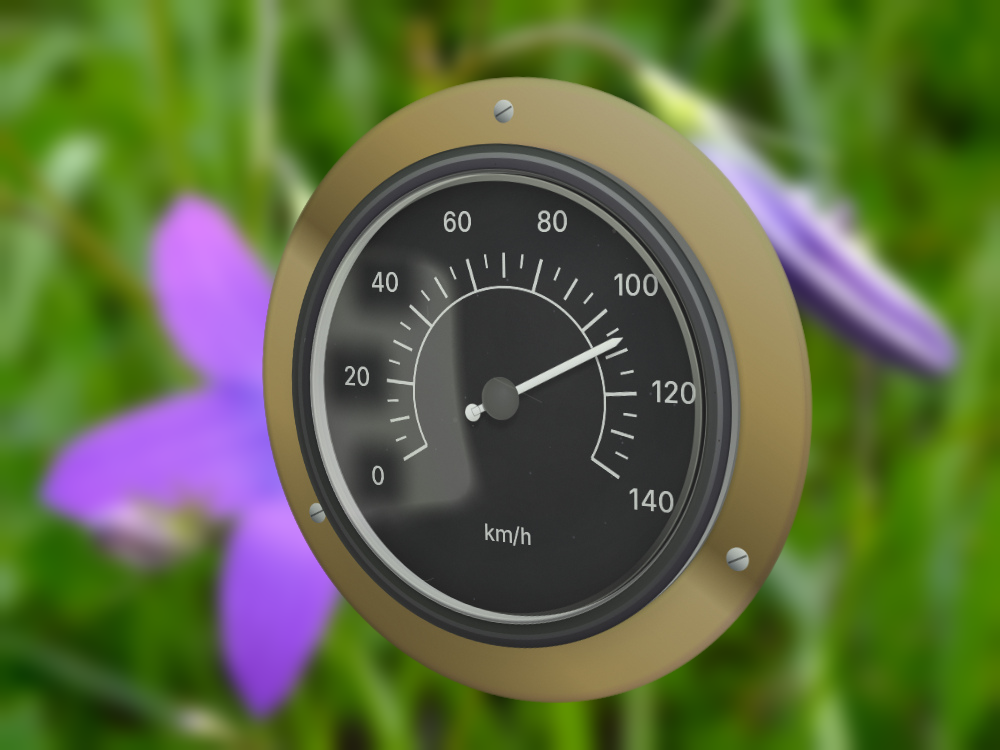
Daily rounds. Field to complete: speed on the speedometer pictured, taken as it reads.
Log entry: 107.5 km/h
